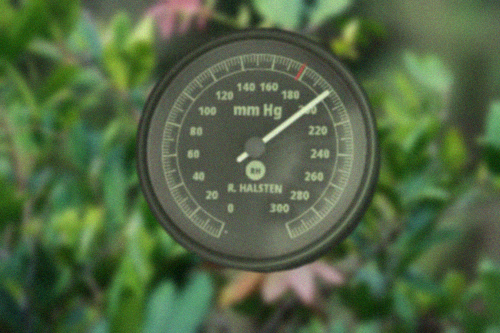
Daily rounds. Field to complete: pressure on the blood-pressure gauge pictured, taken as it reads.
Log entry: 200 mmHg
